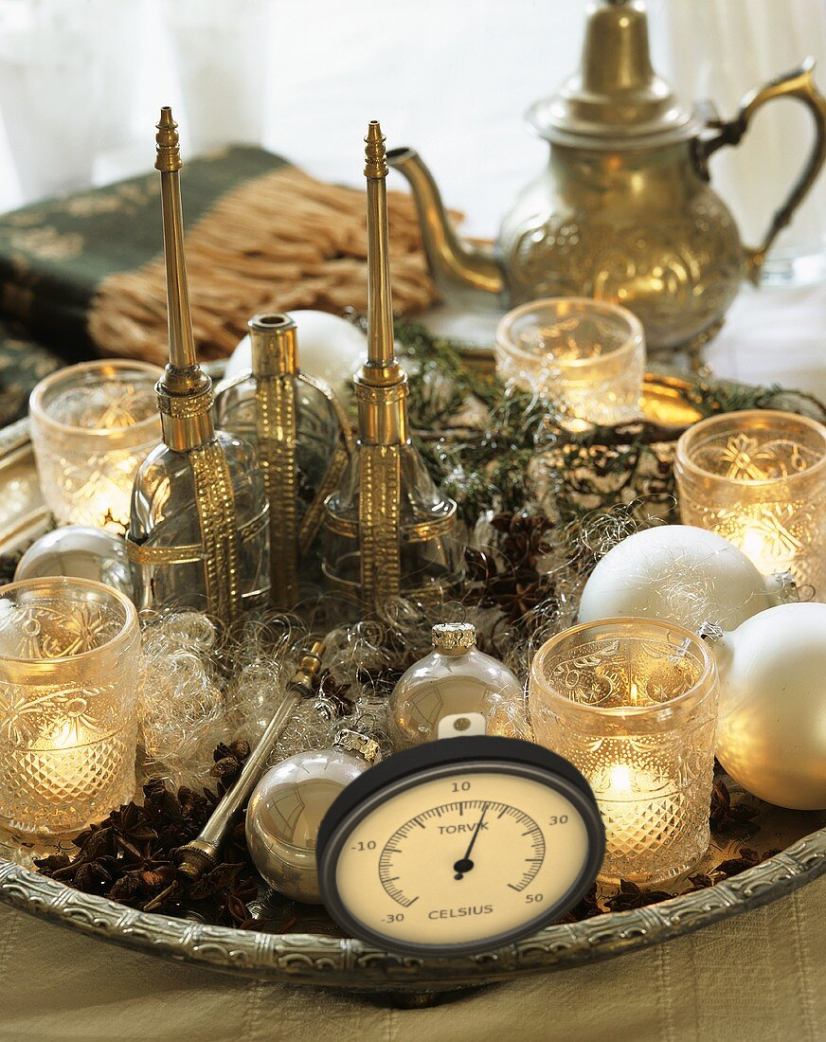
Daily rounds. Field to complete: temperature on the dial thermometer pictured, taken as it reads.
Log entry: 15 °C
